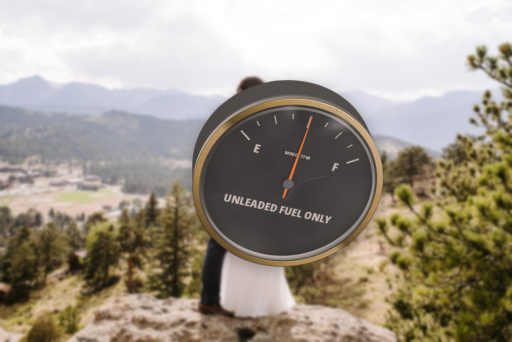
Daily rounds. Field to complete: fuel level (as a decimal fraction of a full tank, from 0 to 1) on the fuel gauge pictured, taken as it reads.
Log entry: 0.5
